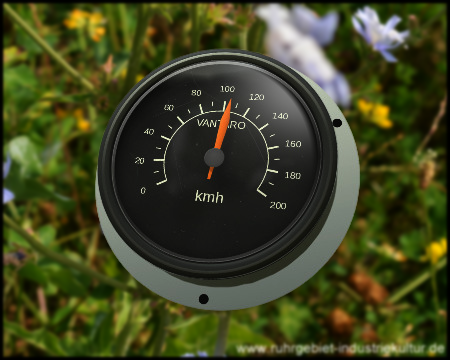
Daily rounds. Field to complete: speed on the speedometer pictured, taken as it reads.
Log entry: 105 km/h
